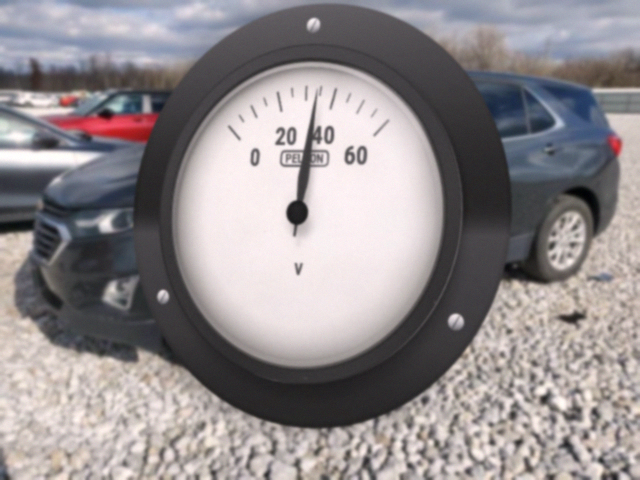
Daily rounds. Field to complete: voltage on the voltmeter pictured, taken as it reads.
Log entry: 35 V
